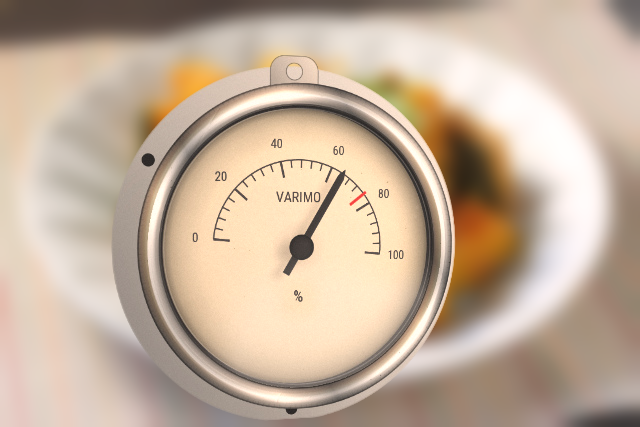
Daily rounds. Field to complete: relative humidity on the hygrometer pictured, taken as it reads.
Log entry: 64 %
